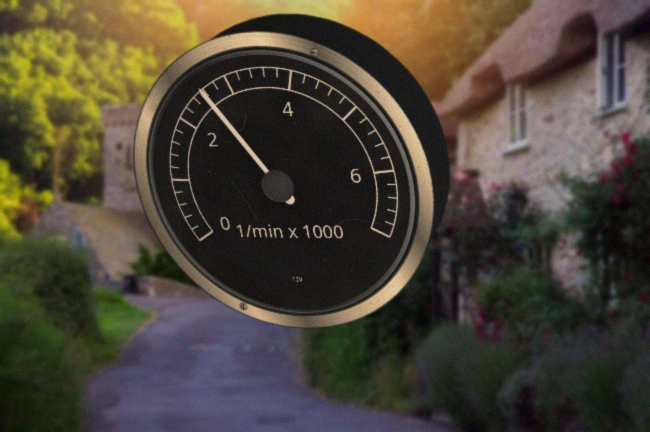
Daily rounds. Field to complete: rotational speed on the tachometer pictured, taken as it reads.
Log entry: 2600 rpm
